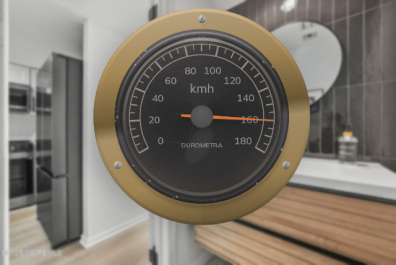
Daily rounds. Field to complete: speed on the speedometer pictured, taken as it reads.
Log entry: 160 km/h
